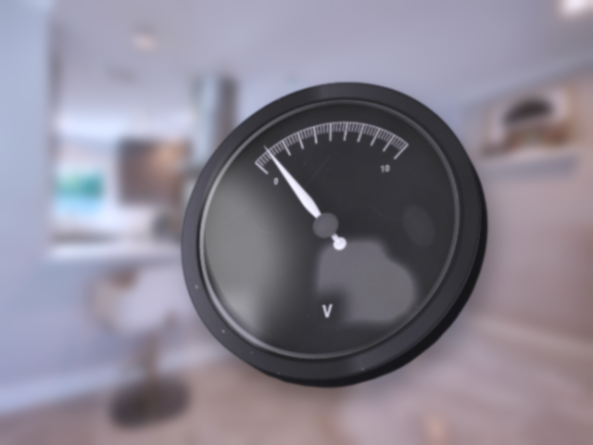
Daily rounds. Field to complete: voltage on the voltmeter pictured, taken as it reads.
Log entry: 1 V
